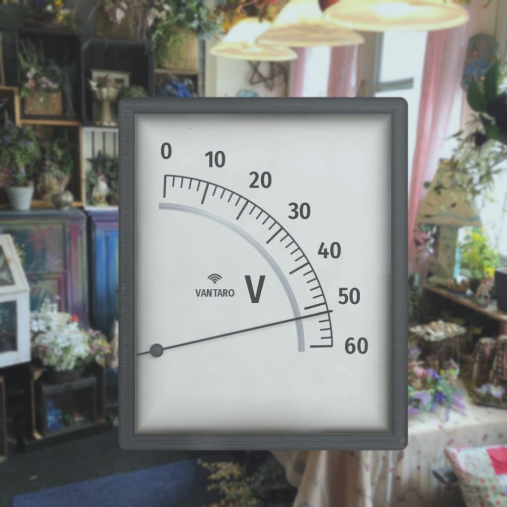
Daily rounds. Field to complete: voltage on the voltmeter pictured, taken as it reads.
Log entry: 52 V
